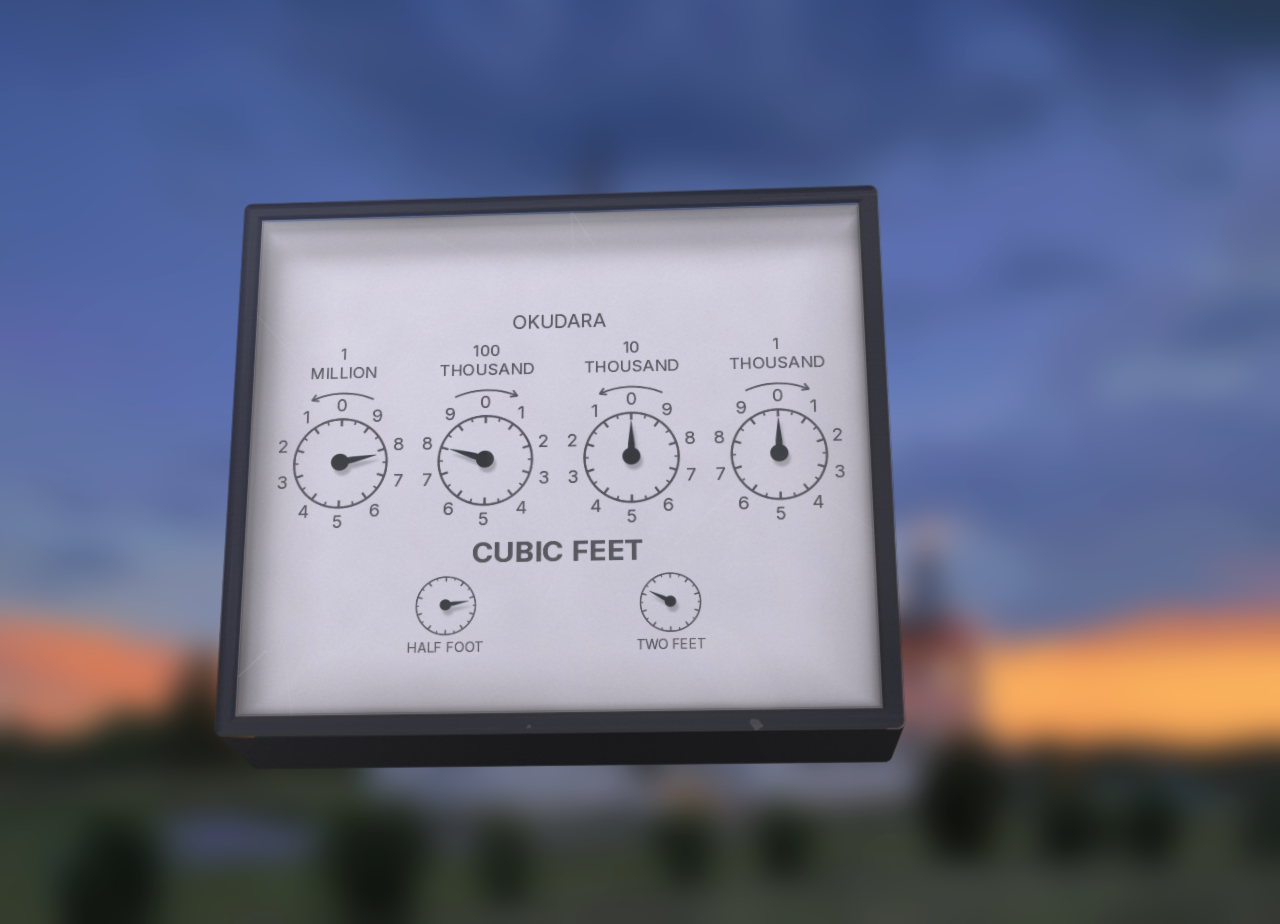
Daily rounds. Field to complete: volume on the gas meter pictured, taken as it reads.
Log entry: 780000 ft³
